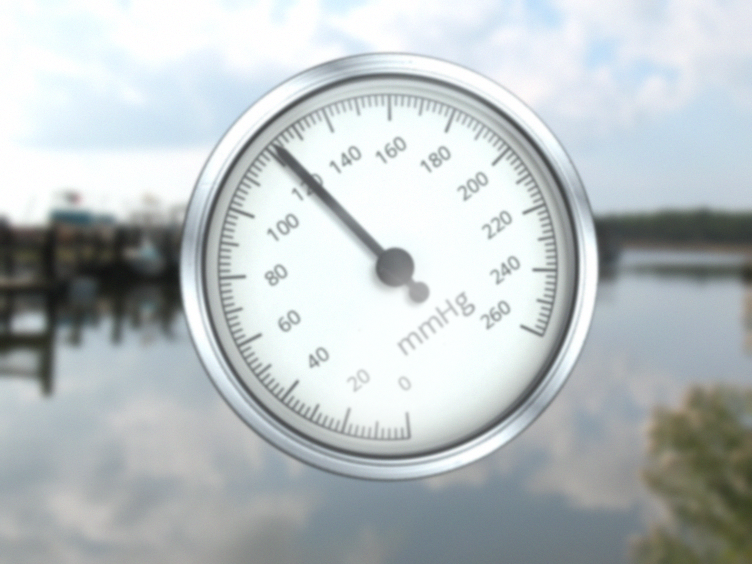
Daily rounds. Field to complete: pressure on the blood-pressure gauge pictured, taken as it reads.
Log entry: 122 mmHg
